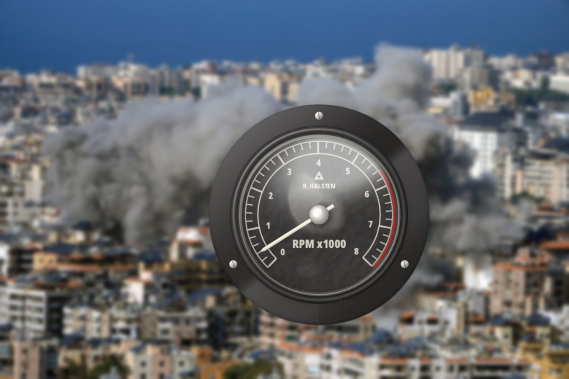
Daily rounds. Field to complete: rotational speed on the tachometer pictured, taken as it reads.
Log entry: 400 rpm
